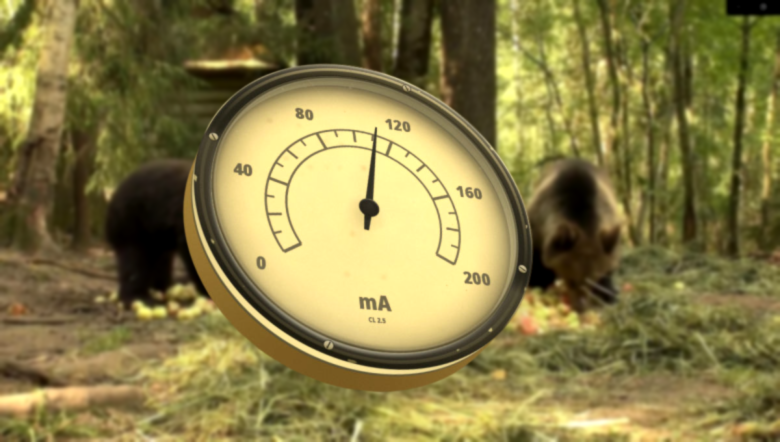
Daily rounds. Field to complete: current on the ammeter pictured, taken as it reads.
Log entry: 110 mA
